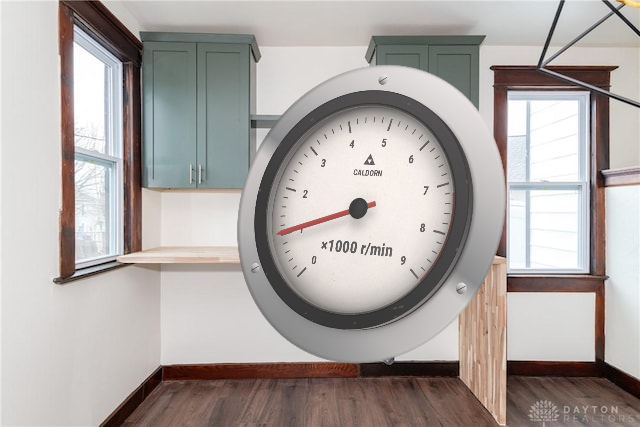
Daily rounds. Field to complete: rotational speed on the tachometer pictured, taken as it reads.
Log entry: 1000 rpm
